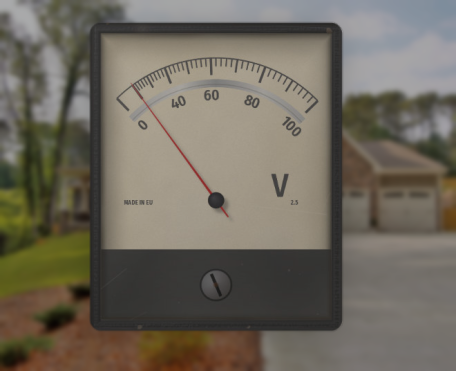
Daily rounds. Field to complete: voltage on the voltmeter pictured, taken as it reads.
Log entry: 20 V
